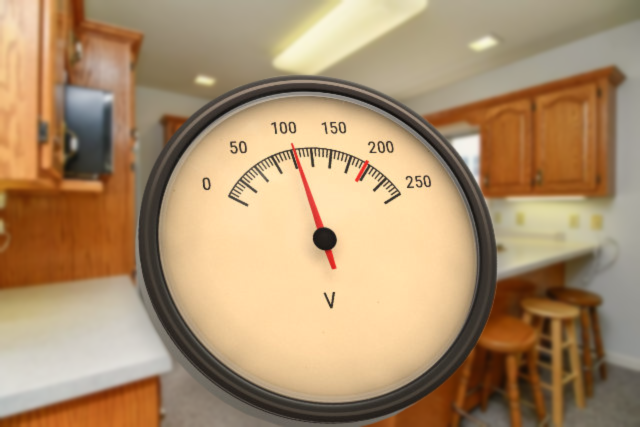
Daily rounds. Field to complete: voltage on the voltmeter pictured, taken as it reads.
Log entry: 100 V
